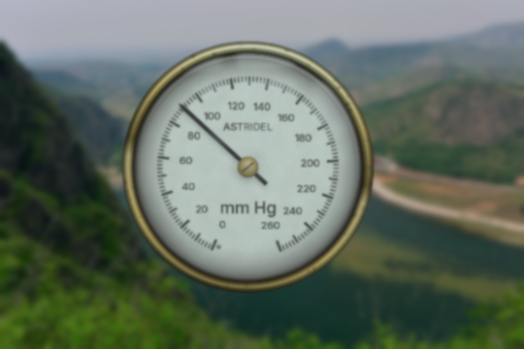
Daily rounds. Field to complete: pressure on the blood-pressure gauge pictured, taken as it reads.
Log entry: 90 mmHg
